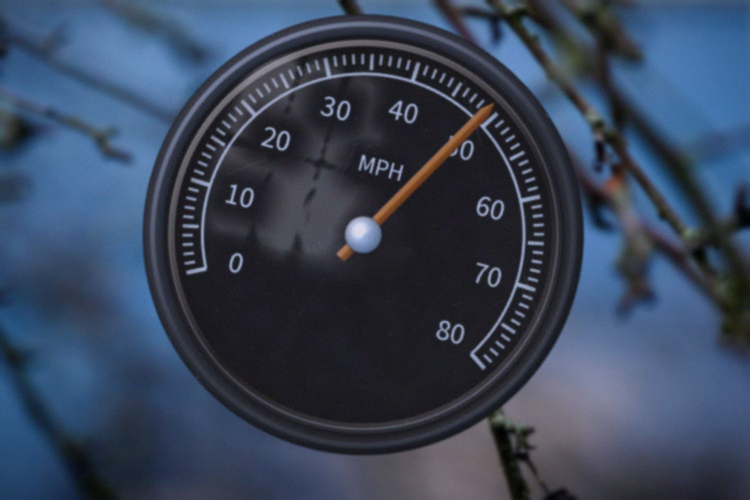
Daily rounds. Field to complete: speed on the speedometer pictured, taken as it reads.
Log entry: 49 mph
